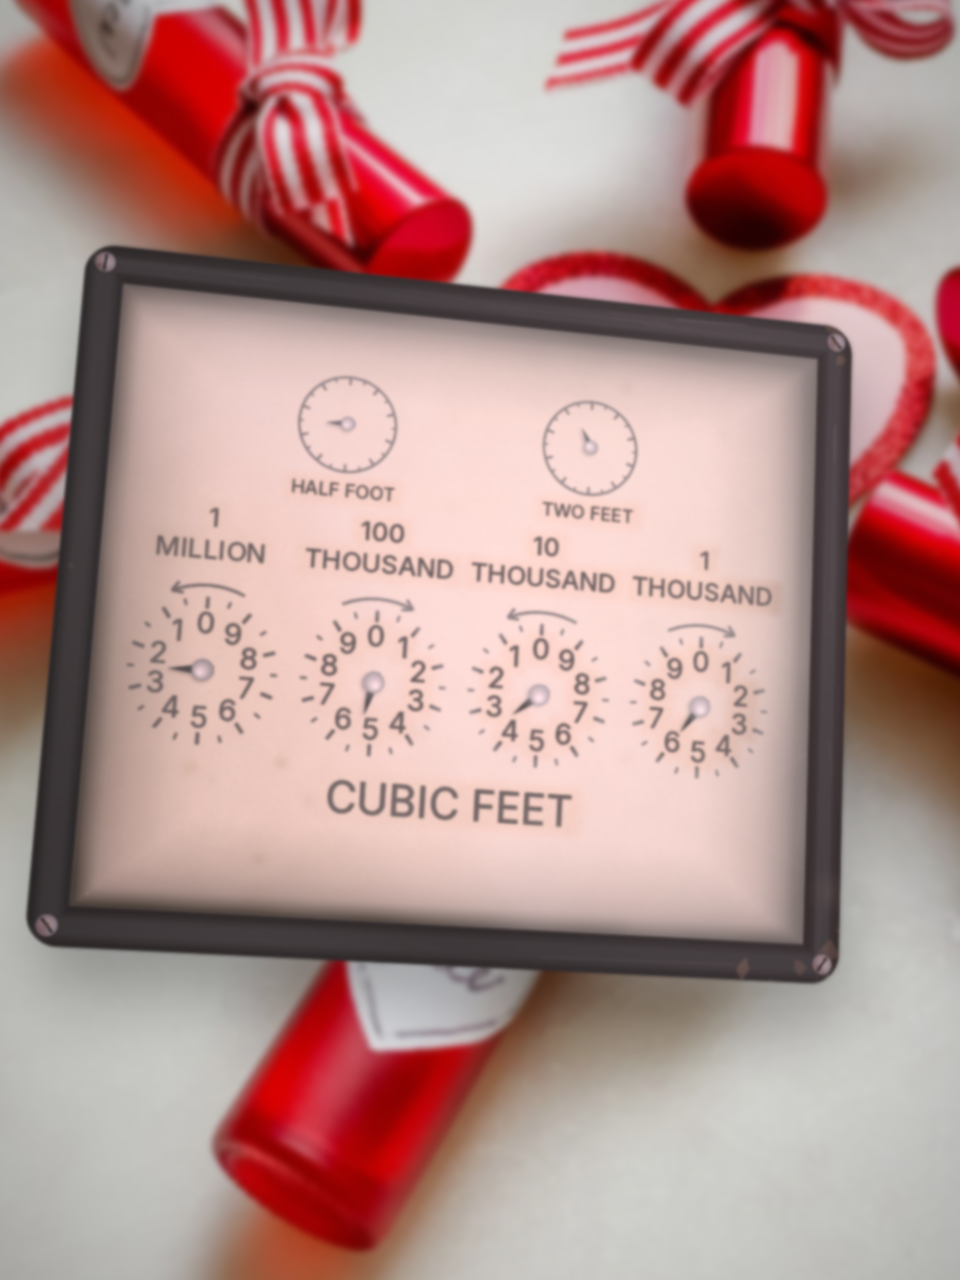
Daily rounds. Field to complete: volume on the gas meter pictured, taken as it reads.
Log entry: 253600 ft³
